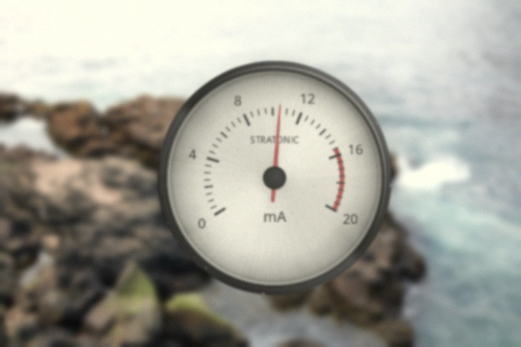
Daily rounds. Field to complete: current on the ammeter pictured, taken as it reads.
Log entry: 10.5 mA
